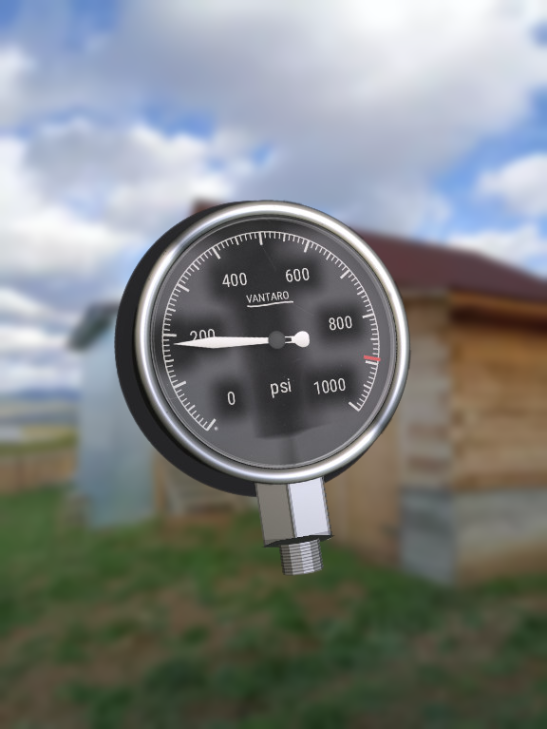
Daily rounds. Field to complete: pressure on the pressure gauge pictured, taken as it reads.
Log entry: 180 psi
